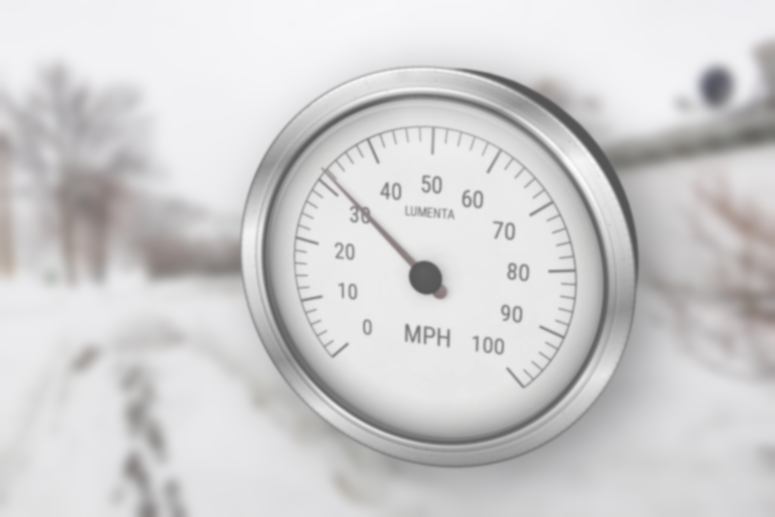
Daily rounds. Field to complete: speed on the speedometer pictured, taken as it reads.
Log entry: 32 mph
